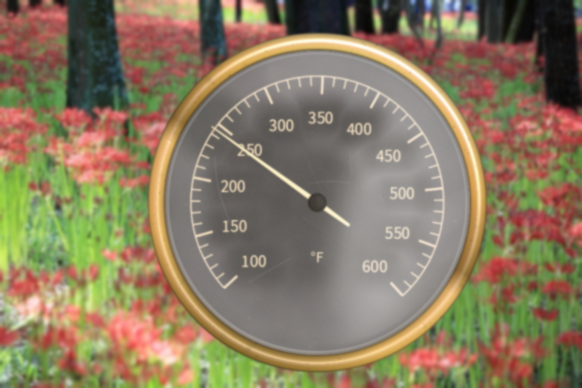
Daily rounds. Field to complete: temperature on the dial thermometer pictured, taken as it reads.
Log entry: 245 °F
